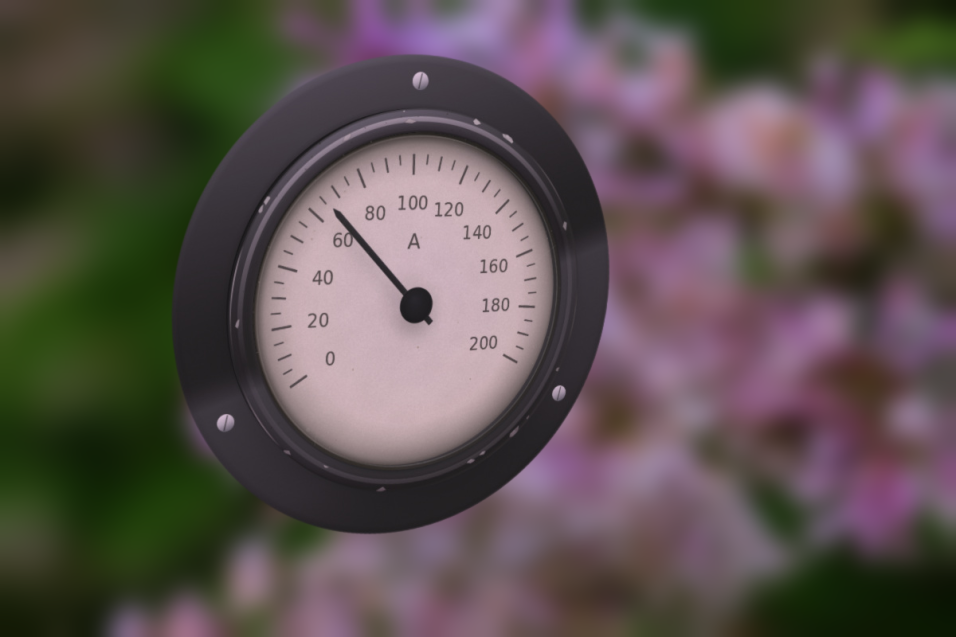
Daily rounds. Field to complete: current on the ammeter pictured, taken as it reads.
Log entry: 65 A
